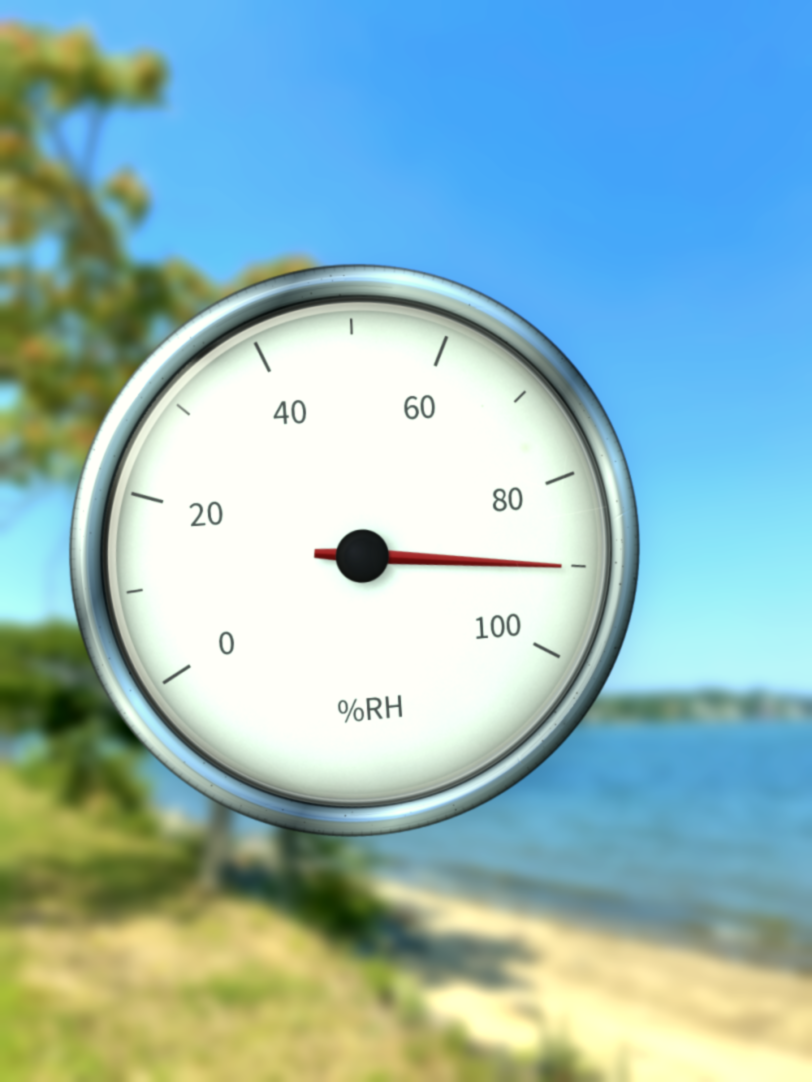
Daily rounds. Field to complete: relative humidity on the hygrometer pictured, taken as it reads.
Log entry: 90 %
